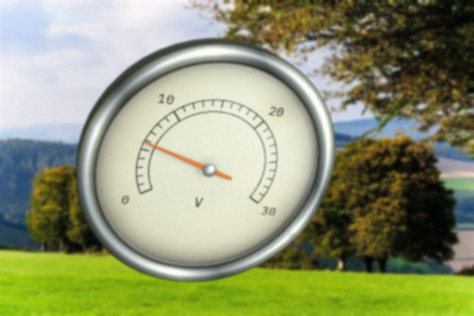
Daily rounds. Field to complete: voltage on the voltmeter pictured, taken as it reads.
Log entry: 6 V
